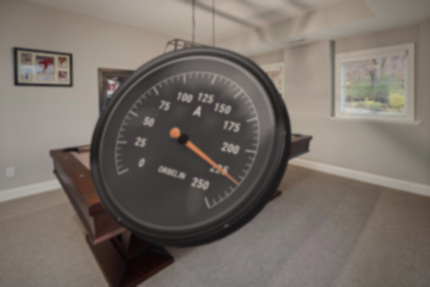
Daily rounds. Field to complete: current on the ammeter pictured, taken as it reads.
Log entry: 225 A
